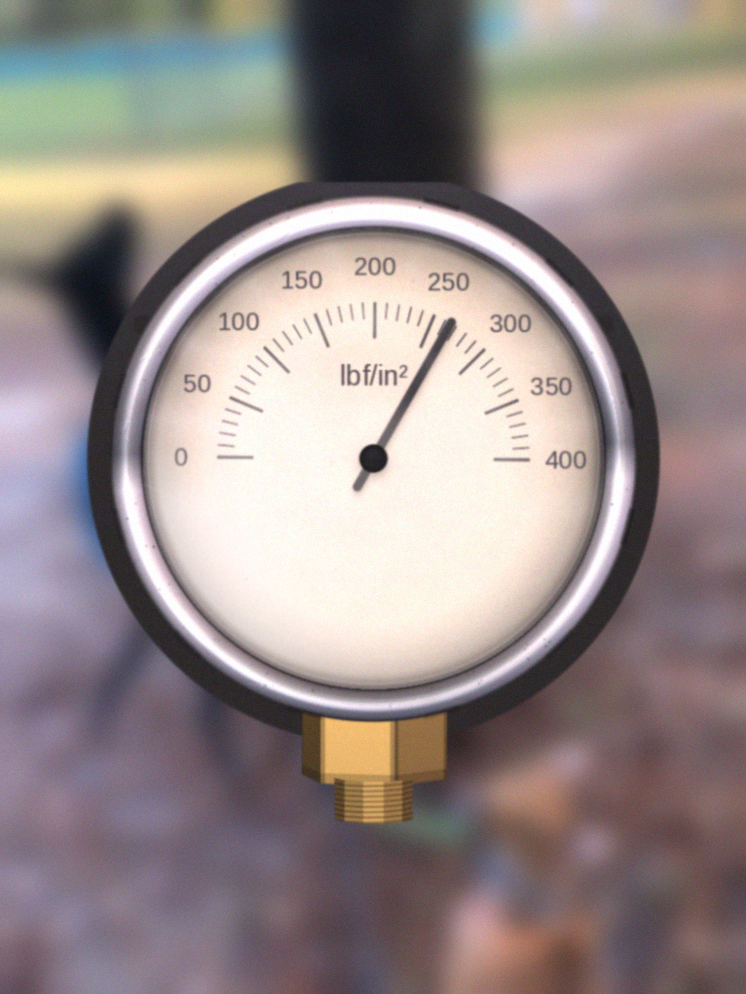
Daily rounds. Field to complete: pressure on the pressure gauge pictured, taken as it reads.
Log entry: 265 psi
